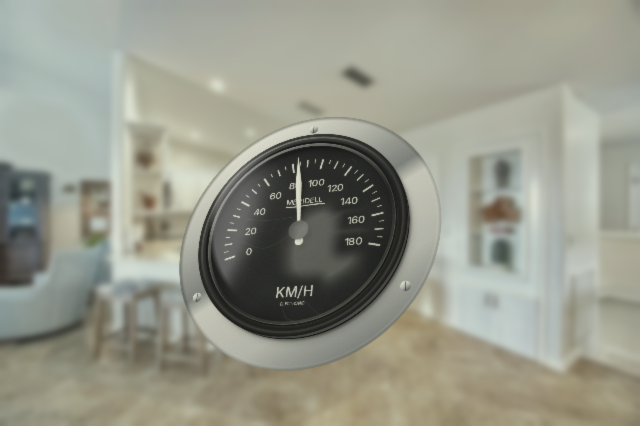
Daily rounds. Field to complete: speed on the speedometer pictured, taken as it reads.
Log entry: 85 km/h
